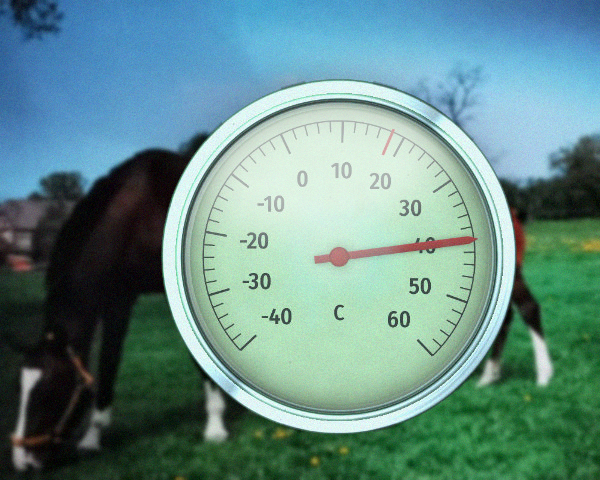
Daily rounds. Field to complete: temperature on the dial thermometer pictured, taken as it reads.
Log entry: 40 °C
